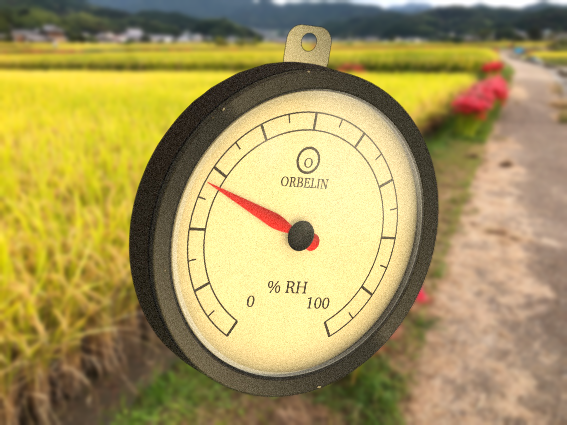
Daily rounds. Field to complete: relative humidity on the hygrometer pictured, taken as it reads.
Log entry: 27.5 %
